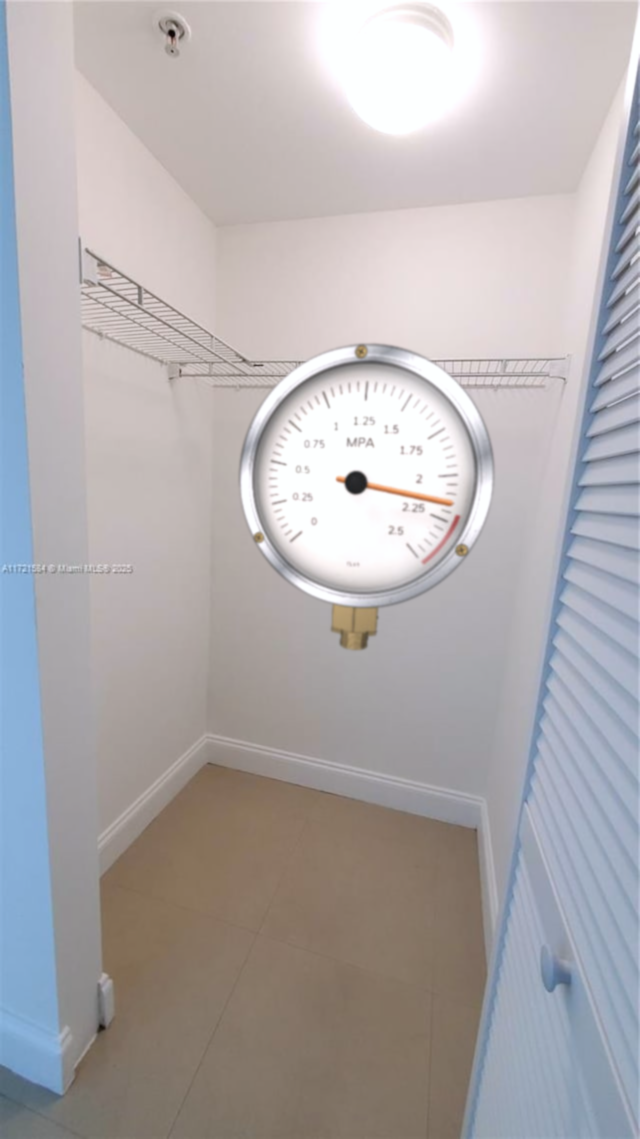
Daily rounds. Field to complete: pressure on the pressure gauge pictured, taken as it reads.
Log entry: 2.15 MPa
